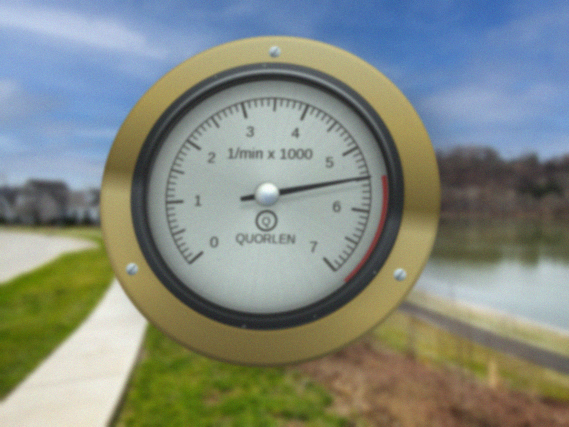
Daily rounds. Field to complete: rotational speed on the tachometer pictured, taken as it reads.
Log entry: 5500 rpm
